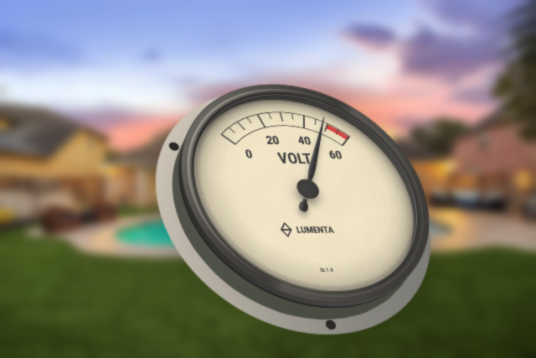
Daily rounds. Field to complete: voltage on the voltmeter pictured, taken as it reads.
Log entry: 47.5 V
